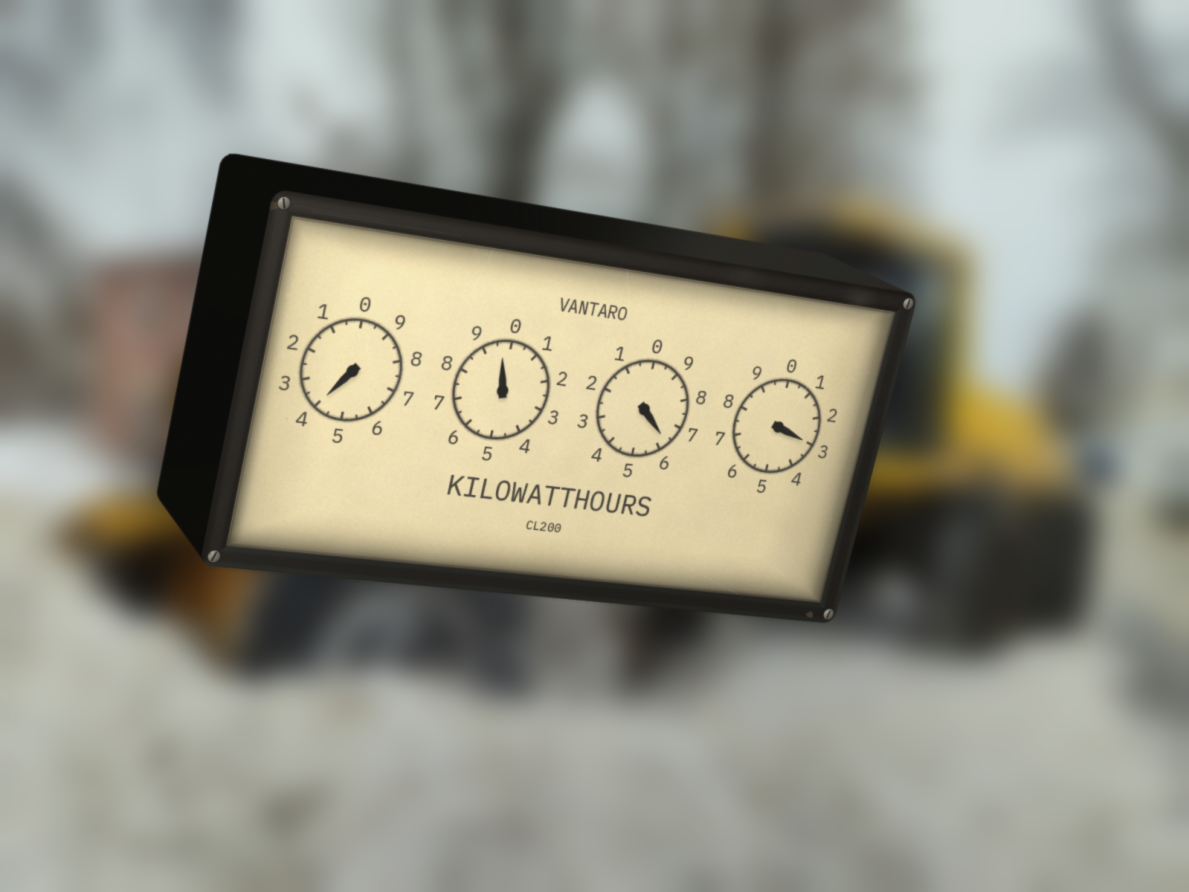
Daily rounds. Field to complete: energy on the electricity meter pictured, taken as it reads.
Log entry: 3963 kWh
